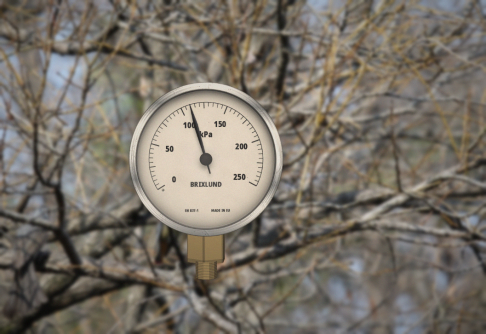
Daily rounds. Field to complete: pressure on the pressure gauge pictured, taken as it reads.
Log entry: 110 kPa
